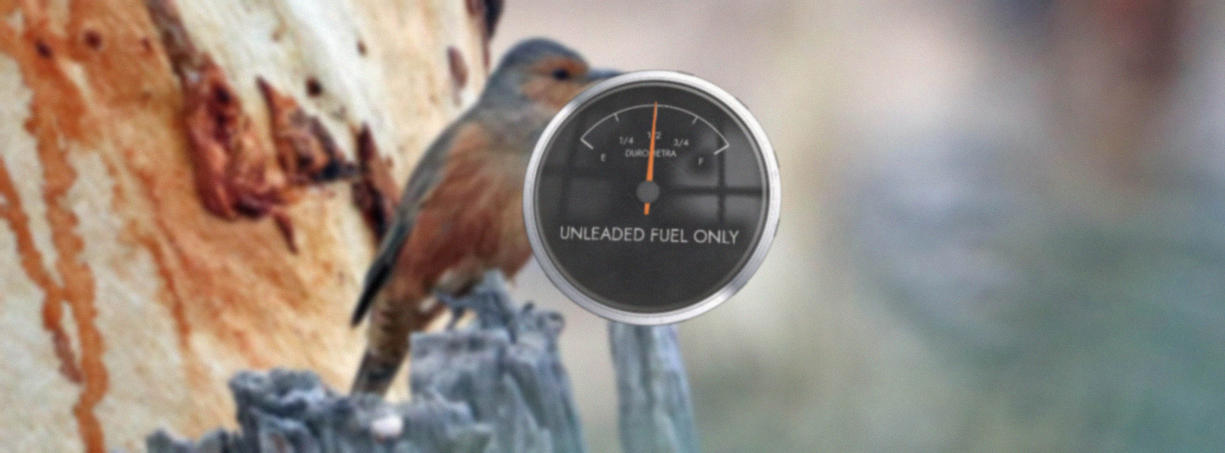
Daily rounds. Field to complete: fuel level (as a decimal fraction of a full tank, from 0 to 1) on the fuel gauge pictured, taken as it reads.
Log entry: 0.5
